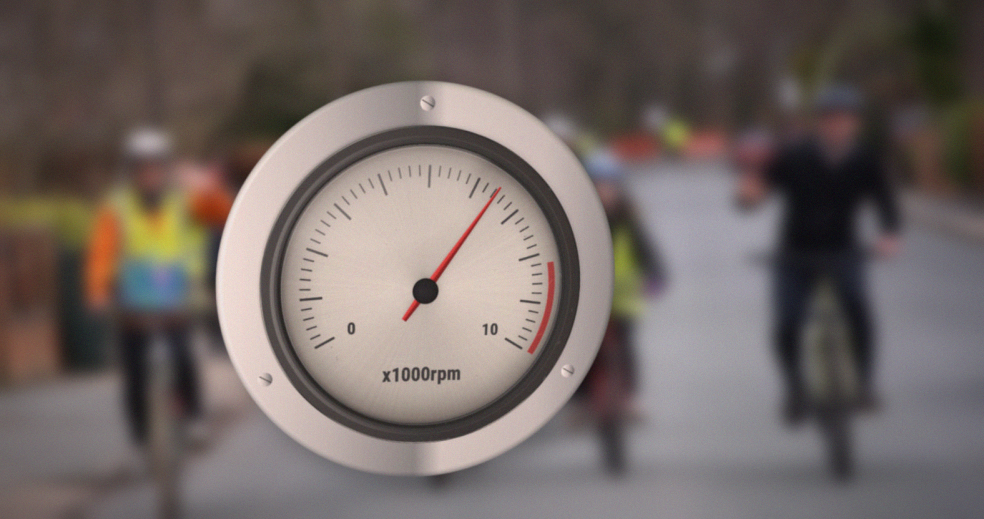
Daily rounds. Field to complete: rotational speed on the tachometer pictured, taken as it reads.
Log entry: 6400 rpm
